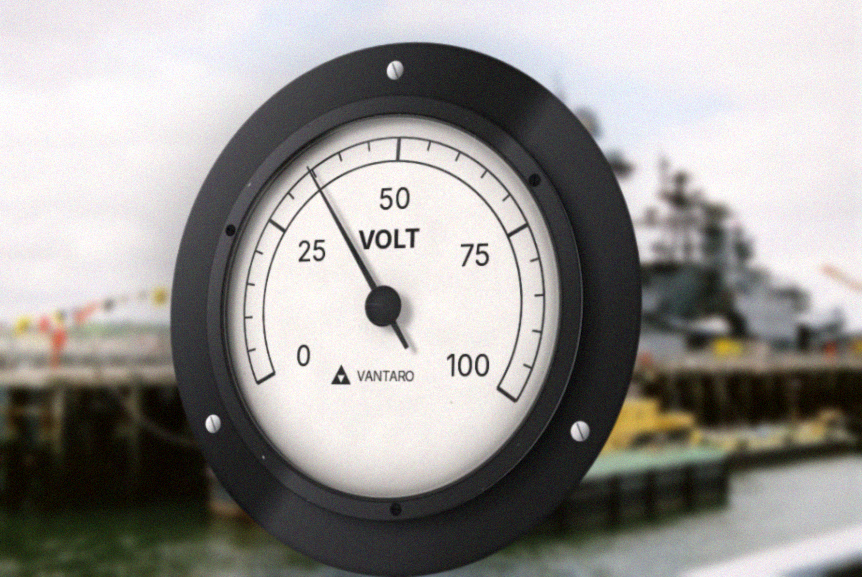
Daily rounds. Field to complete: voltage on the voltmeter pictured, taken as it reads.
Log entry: 35 V
